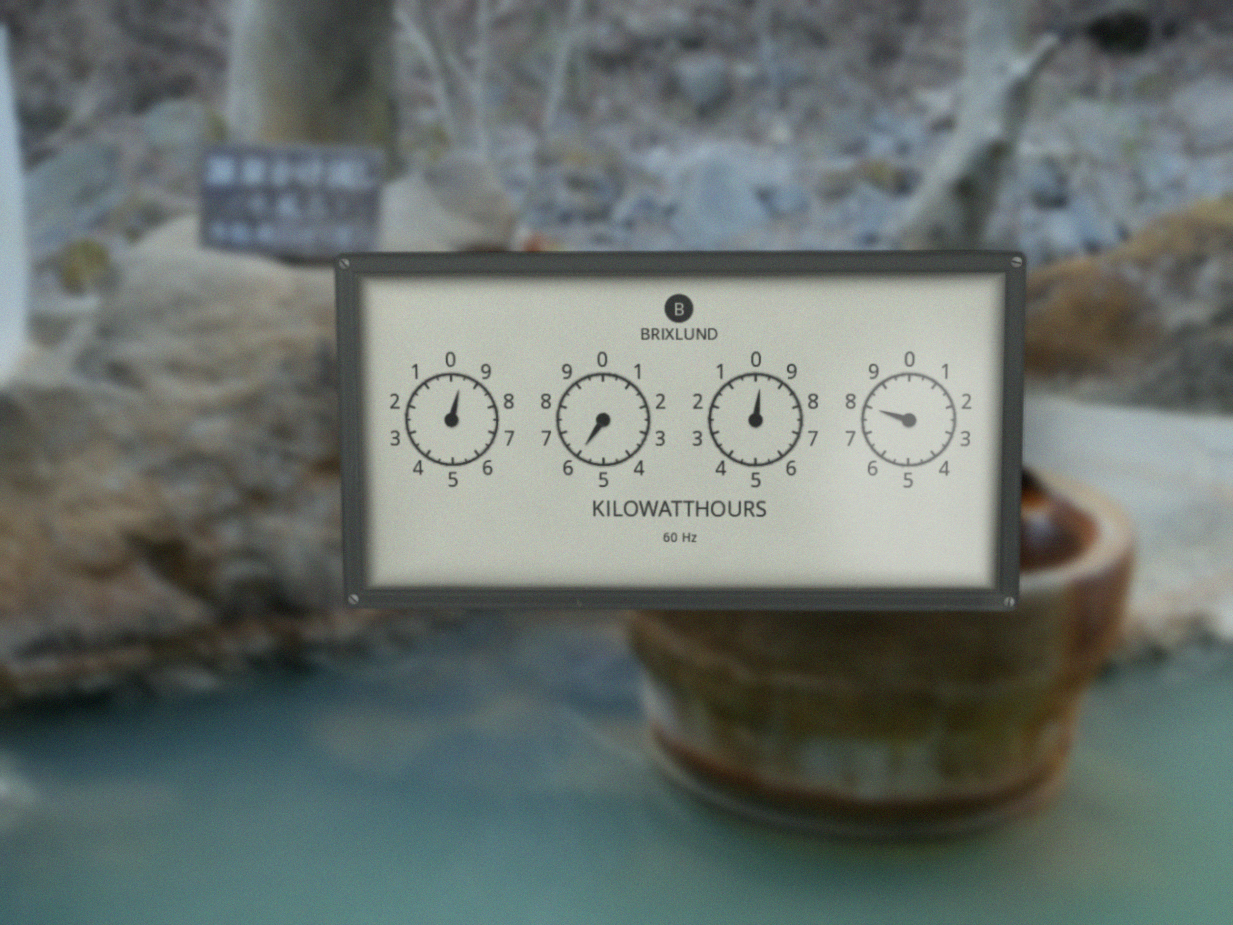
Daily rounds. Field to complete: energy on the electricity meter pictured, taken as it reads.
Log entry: 9598 kWh
